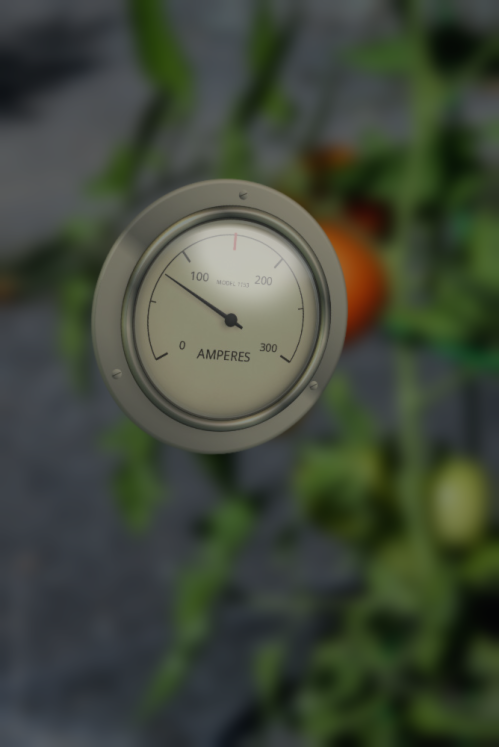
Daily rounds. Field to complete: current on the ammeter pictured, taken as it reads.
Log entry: 75 A
